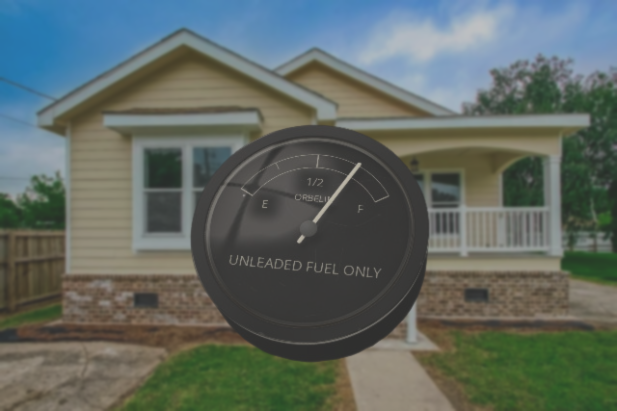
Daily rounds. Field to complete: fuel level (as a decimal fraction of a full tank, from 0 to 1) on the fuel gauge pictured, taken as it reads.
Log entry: 0.75
